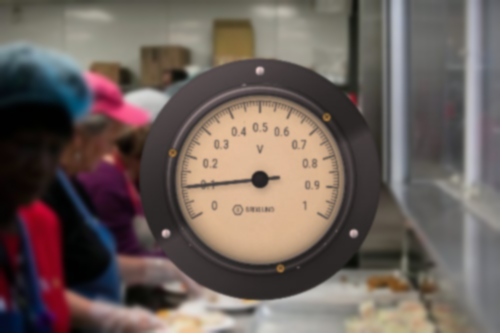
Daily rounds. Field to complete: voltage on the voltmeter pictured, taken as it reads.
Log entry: 0.1 V
